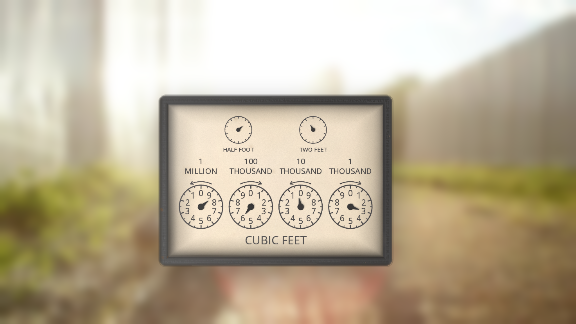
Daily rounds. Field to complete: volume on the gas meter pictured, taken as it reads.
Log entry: 860300 ft³
